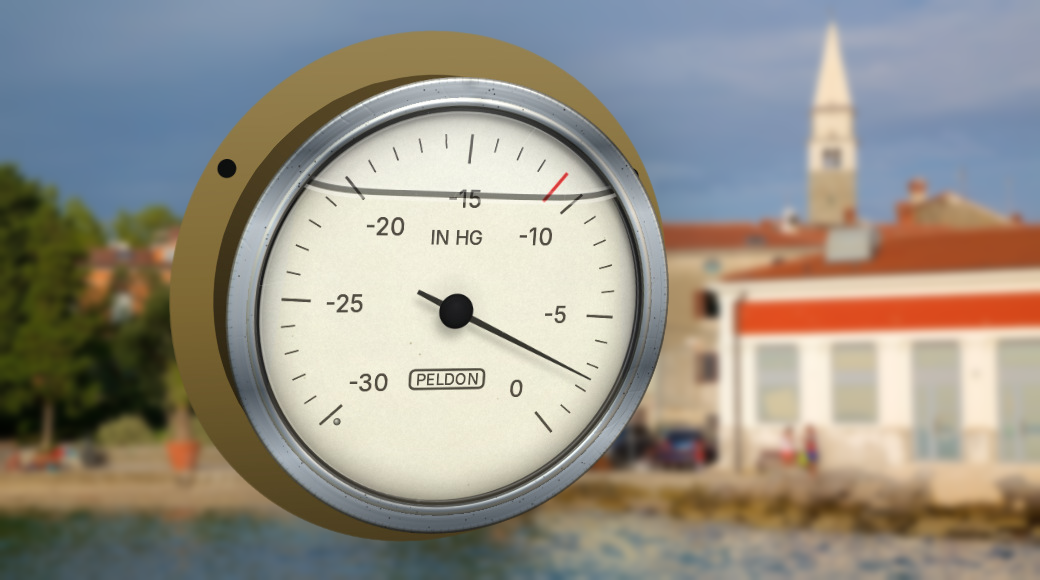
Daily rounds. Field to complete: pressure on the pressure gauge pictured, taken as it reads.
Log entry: -2.5 inHg
